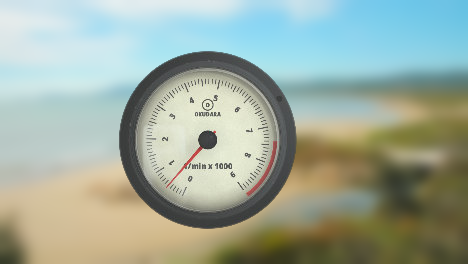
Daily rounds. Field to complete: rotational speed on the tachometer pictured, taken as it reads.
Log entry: 500 rpm
